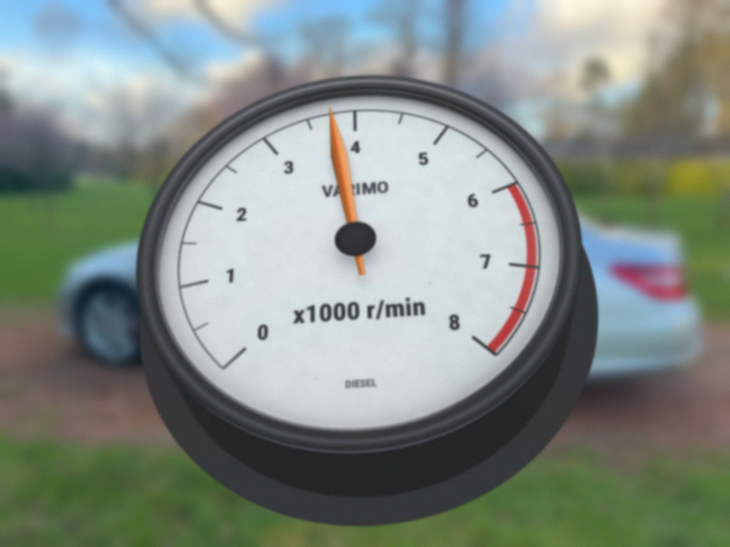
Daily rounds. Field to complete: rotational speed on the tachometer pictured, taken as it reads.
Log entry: 3750 rpm
